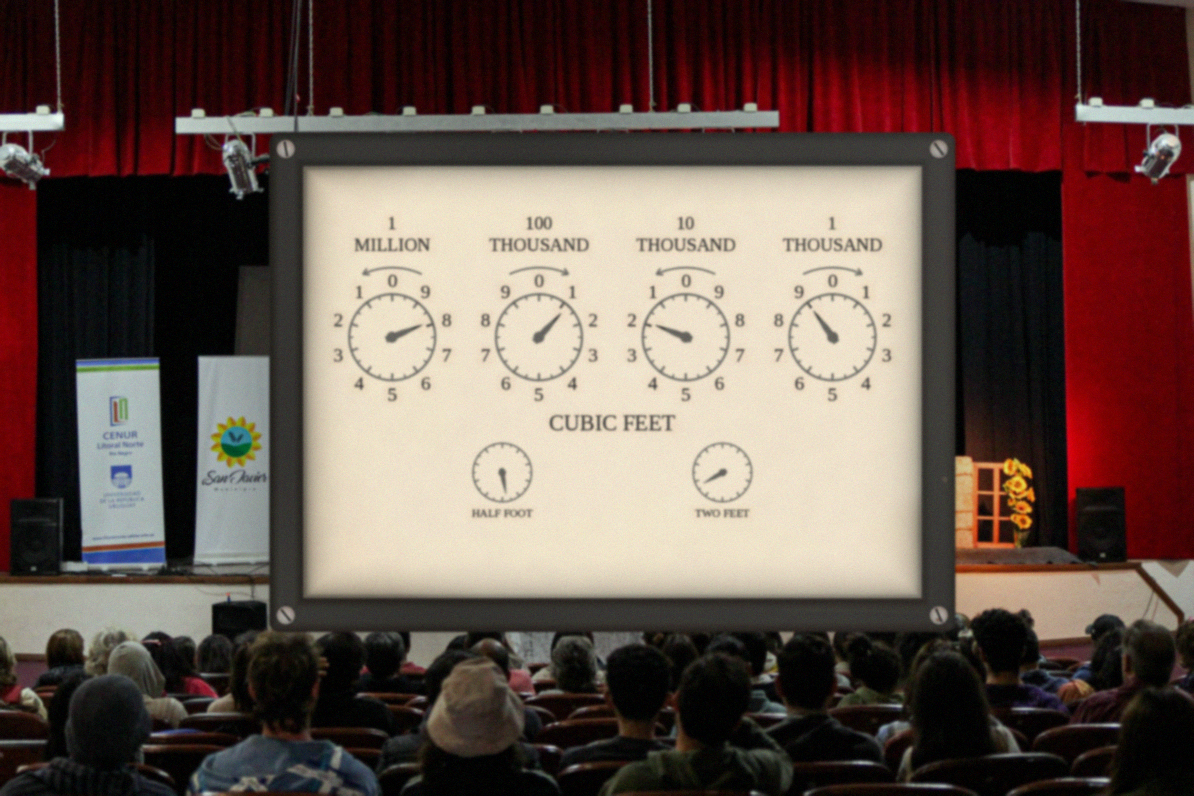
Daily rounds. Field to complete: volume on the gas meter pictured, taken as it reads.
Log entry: 811900 ft³
